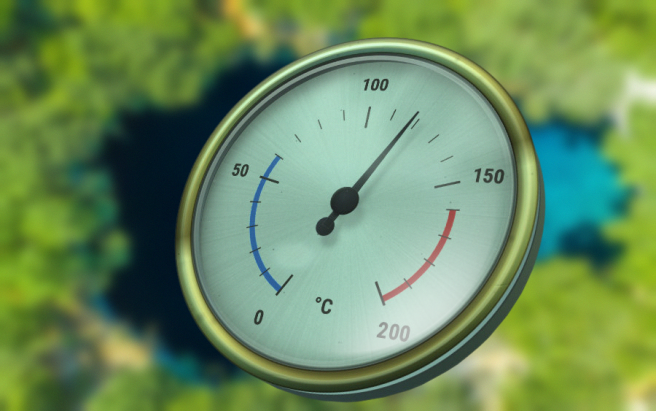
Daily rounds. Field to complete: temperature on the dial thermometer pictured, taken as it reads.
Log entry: 120 °C
